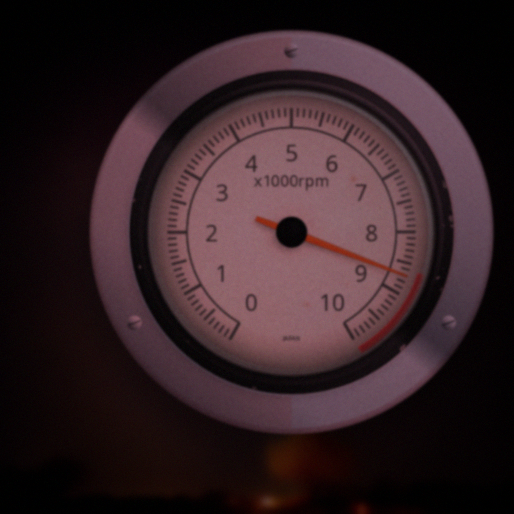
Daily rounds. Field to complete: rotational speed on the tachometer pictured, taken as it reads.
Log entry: 8700 rpm
